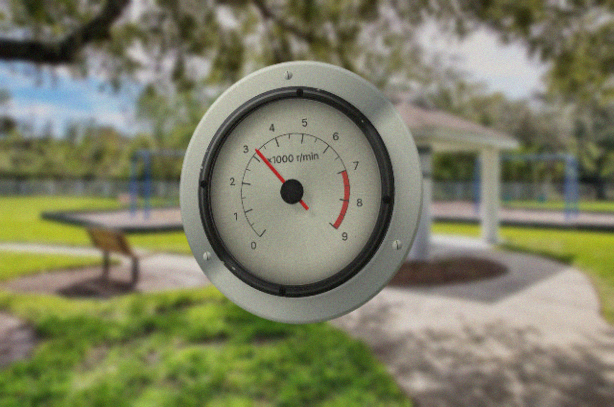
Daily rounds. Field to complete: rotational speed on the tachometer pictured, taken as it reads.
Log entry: 3250 rpm
